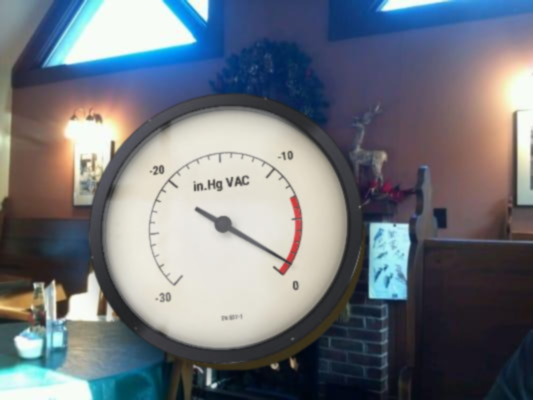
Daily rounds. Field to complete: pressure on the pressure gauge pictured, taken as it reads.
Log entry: -1 inHg
